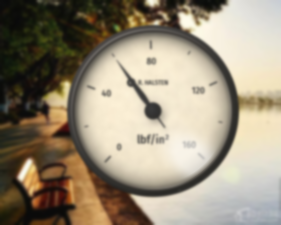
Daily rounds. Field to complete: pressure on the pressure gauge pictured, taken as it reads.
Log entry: 60 psi
